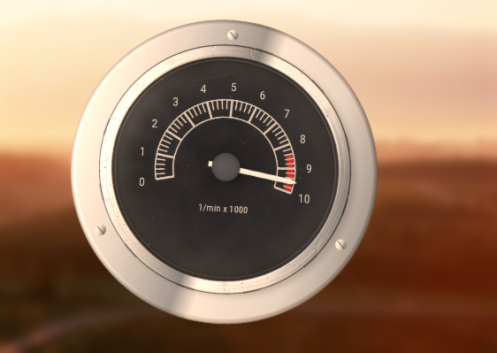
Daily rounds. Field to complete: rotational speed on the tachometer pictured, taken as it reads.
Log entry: 9600 rpm
